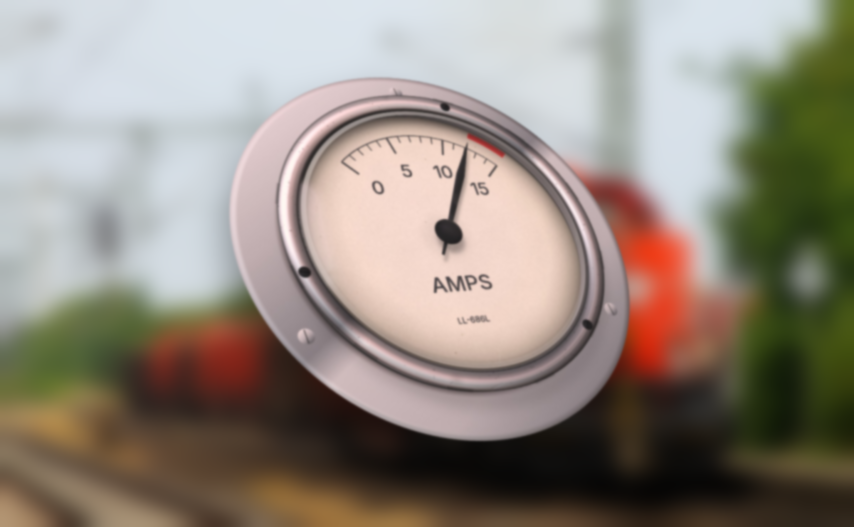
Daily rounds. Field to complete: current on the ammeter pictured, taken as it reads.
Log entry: 12 A
